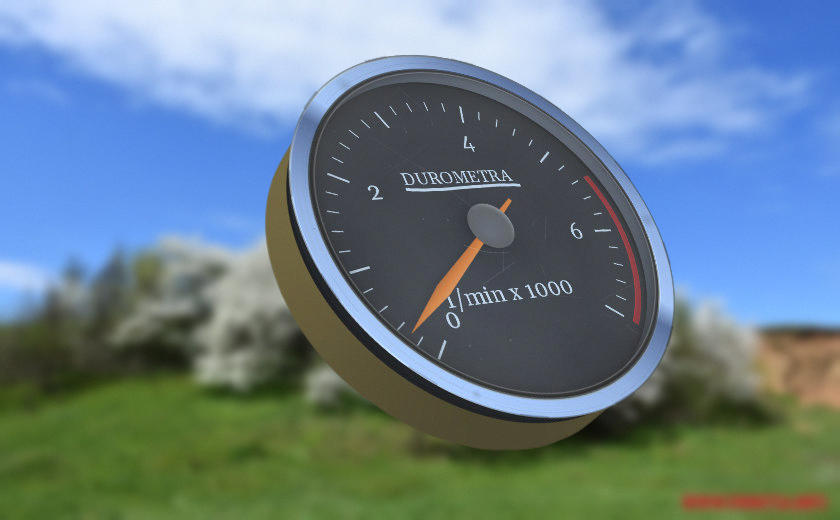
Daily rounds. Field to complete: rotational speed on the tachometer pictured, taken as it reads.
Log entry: 300 rpm
